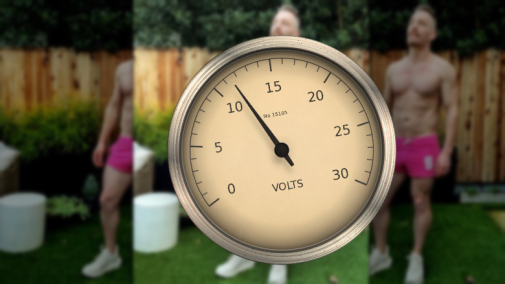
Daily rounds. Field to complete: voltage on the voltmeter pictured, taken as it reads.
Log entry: 11.5 V
